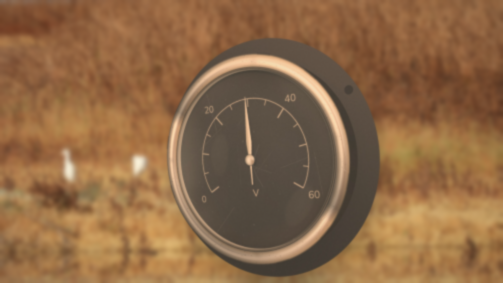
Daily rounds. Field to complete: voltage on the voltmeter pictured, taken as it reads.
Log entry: 30 V
